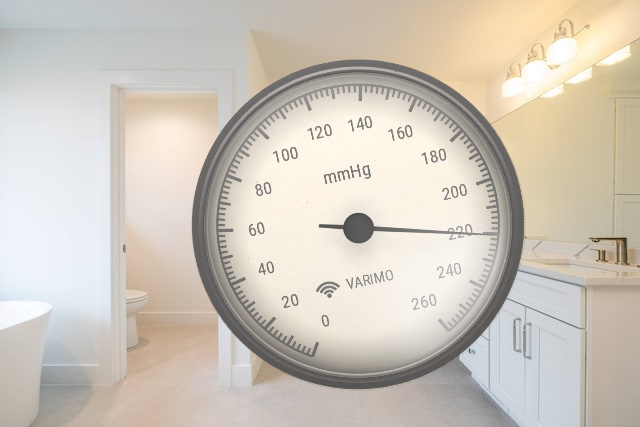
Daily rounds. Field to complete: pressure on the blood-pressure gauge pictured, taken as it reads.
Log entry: 220 mmHg
